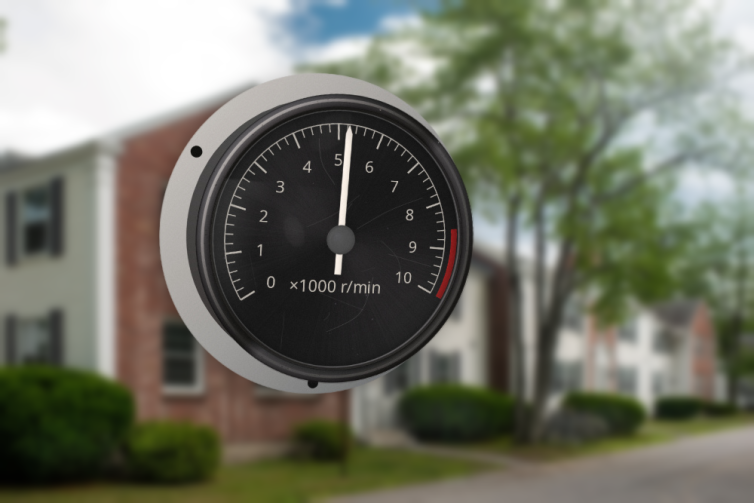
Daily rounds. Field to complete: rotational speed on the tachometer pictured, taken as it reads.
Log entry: 5200 rpm
